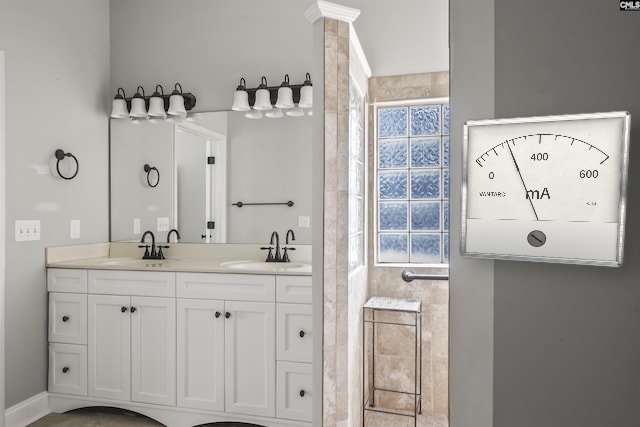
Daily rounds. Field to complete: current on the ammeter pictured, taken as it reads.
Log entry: 275 mA
